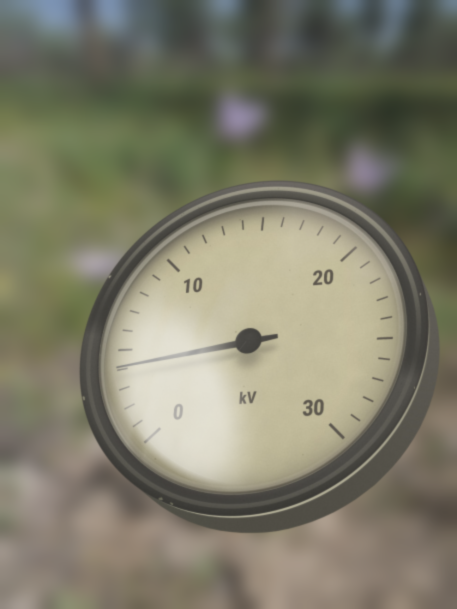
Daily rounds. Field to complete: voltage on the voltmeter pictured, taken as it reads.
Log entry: 4 kV
